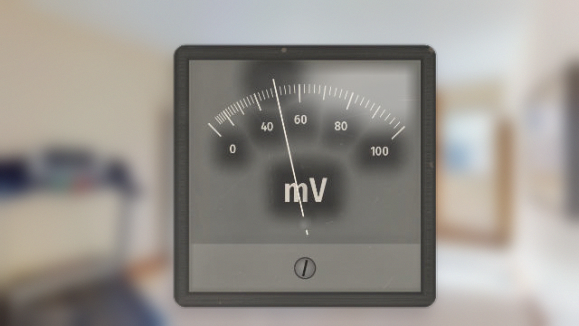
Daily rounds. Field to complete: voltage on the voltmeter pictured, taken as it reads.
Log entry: 50 mV
